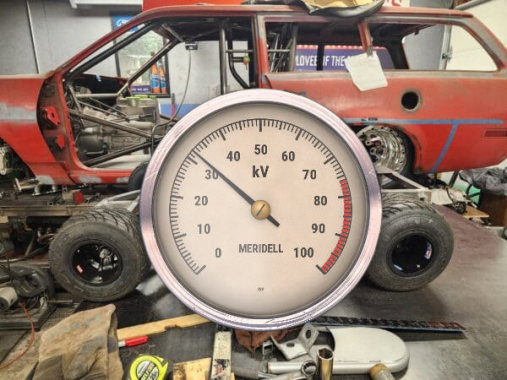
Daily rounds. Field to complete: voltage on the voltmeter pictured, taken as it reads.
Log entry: 32 kV
